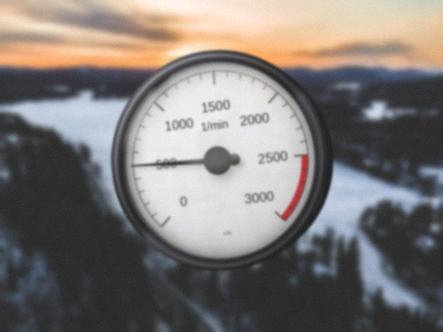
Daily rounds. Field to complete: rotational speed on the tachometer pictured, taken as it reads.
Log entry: 500 rpm
